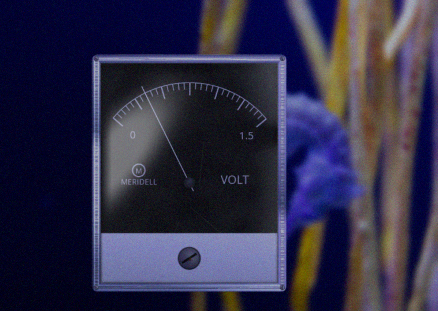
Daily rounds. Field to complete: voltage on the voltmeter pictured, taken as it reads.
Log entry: 0.35 V
